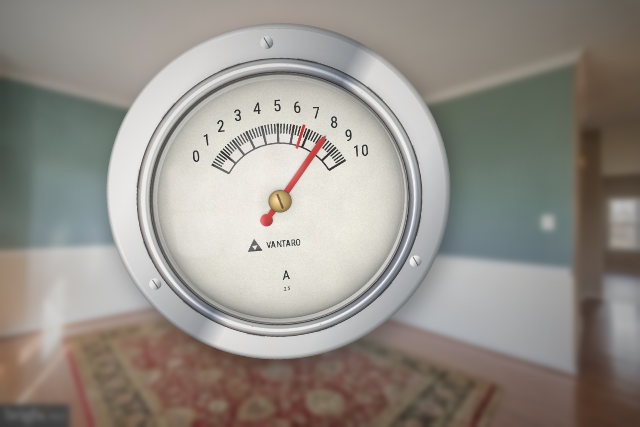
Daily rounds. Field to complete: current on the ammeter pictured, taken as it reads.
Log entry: 8 A
